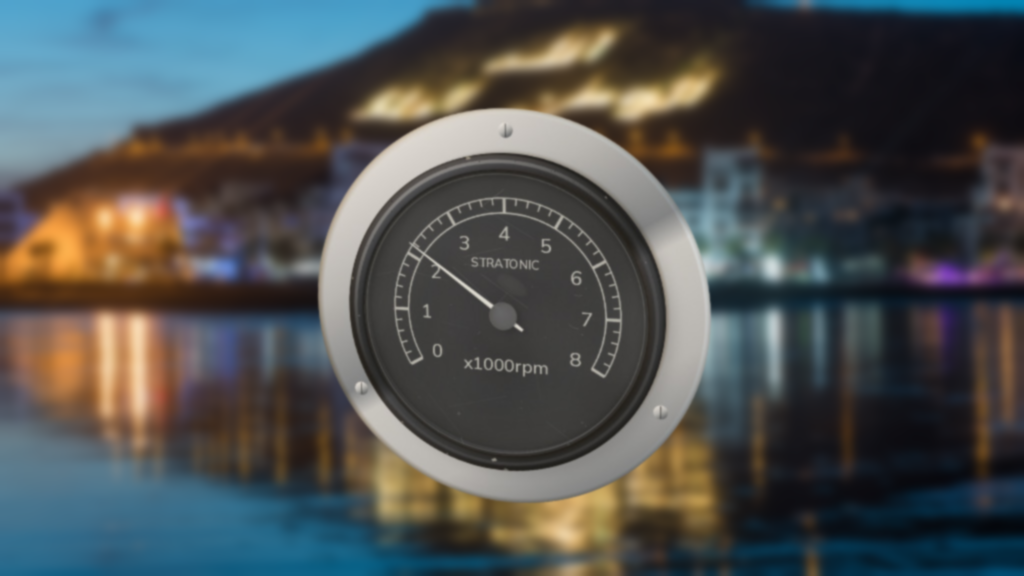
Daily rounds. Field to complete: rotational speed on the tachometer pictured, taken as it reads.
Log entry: 2200 rpm
